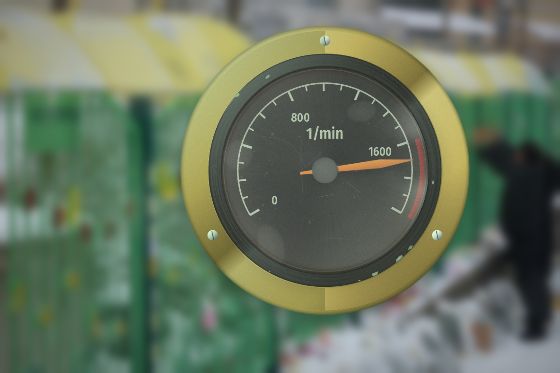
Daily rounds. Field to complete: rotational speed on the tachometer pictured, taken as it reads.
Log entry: 1700 rpm
